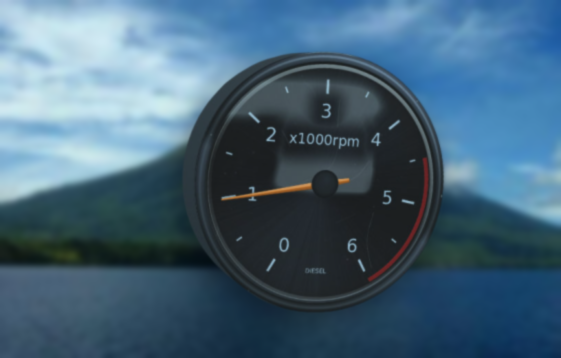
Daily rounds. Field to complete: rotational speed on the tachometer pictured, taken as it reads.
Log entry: 1000 rpm
